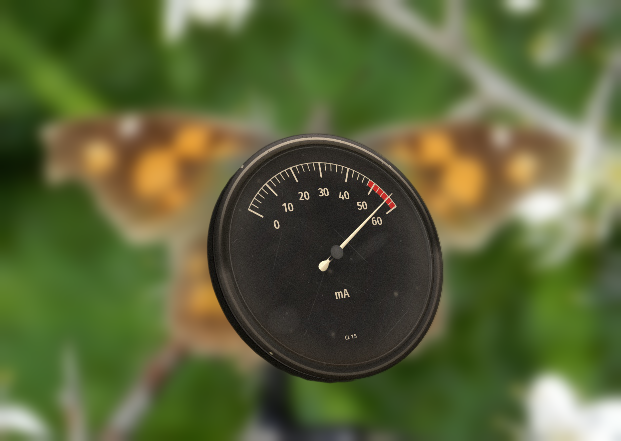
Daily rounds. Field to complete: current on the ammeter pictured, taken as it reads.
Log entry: 56 mA
